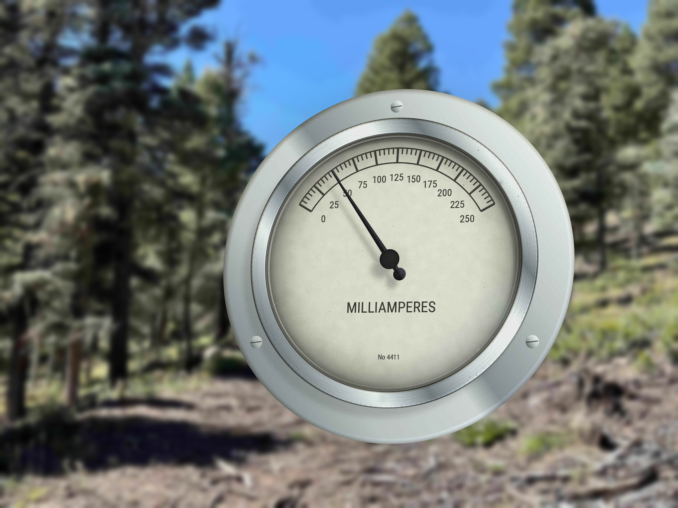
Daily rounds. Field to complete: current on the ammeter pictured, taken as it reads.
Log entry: 50 mA
